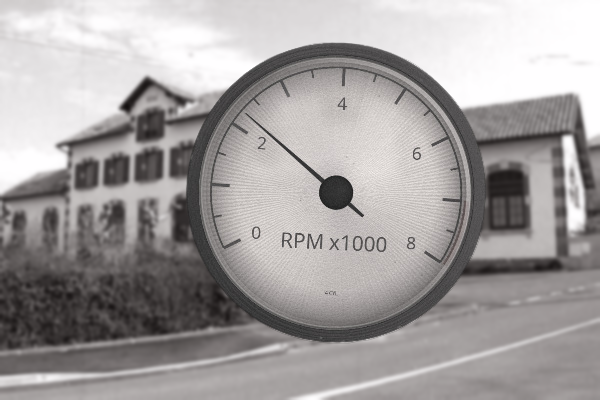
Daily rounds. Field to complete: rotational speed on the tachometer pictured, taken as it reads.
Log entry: 2250 rpm
